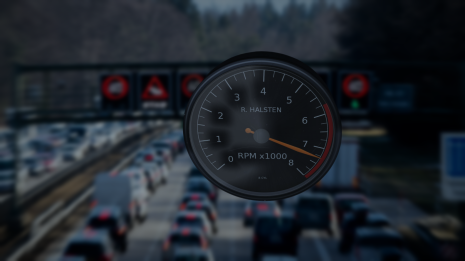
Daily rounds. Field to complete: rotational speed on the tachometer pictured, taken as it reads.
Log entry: 7250 rpm
